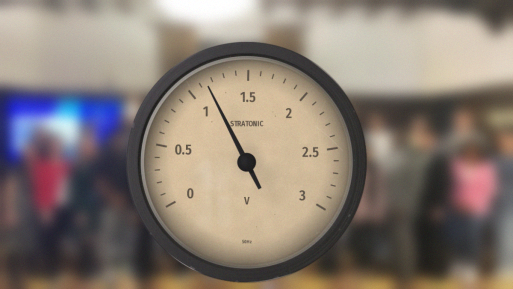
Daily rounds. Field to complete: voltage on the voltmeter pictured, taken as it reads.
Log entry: 1.15 V
